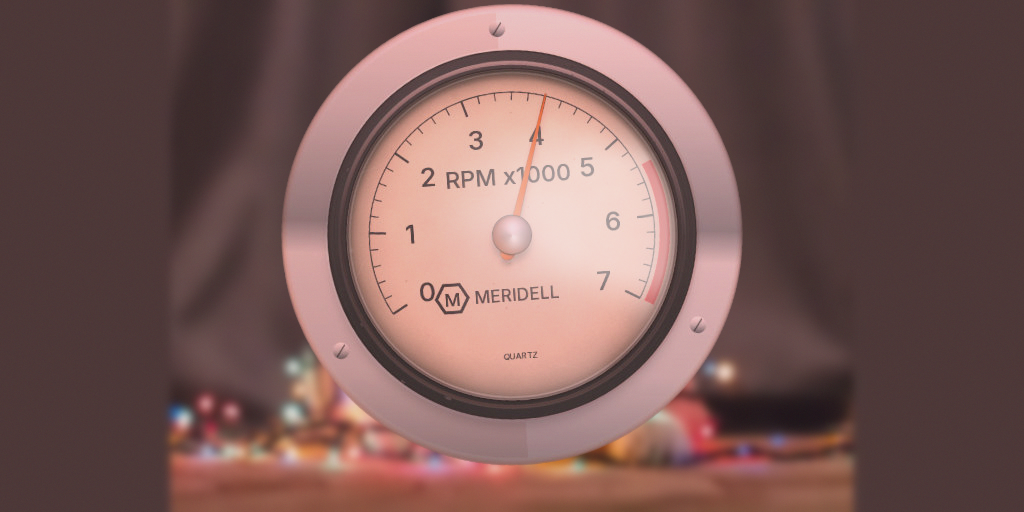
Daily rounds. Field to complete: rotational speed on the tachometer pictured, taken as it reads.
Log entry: 4000 rpm
